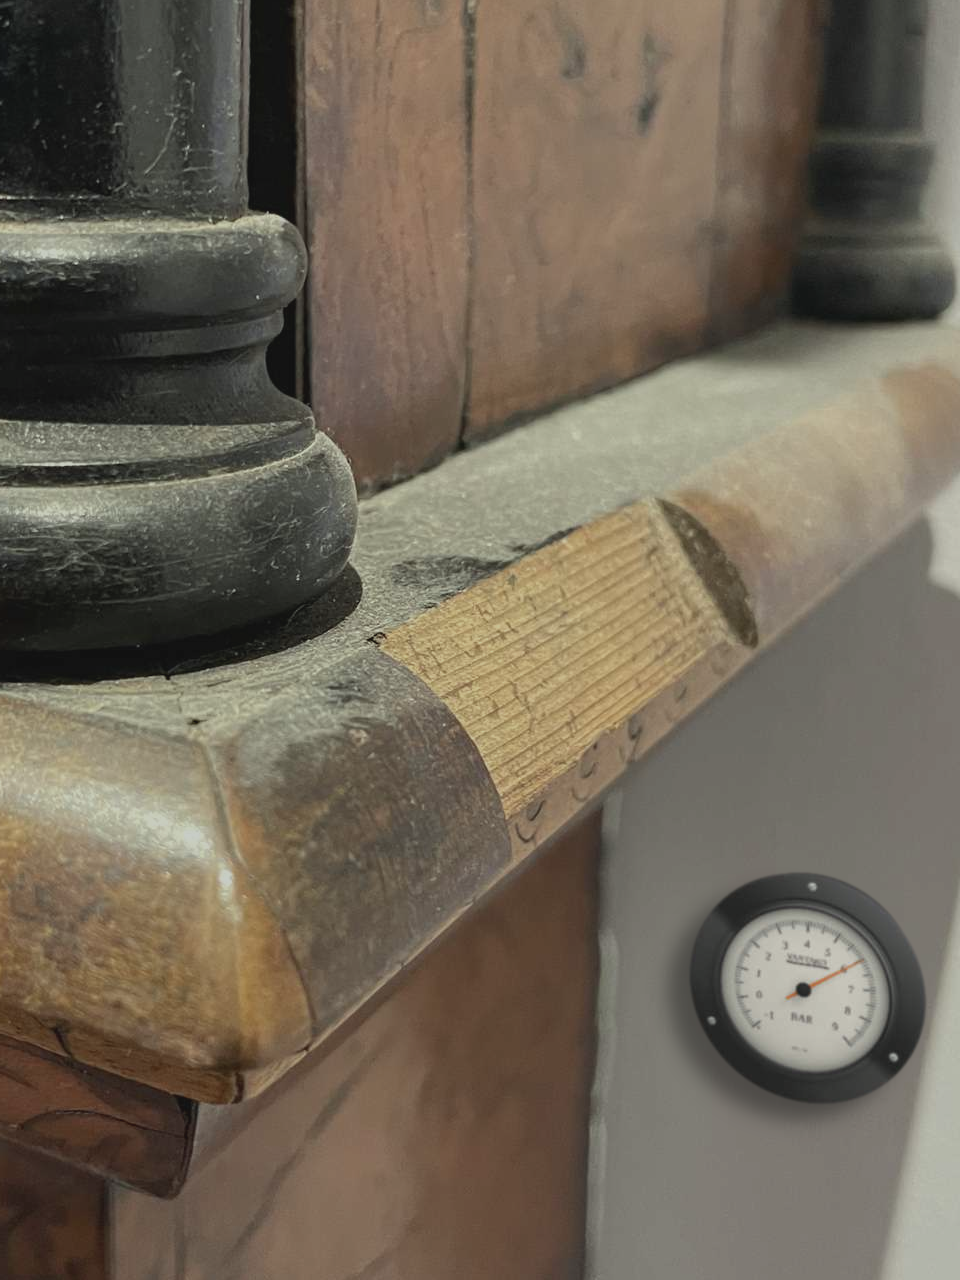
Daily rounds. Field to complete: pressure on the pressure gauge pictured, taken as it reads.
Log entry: 6 bar
